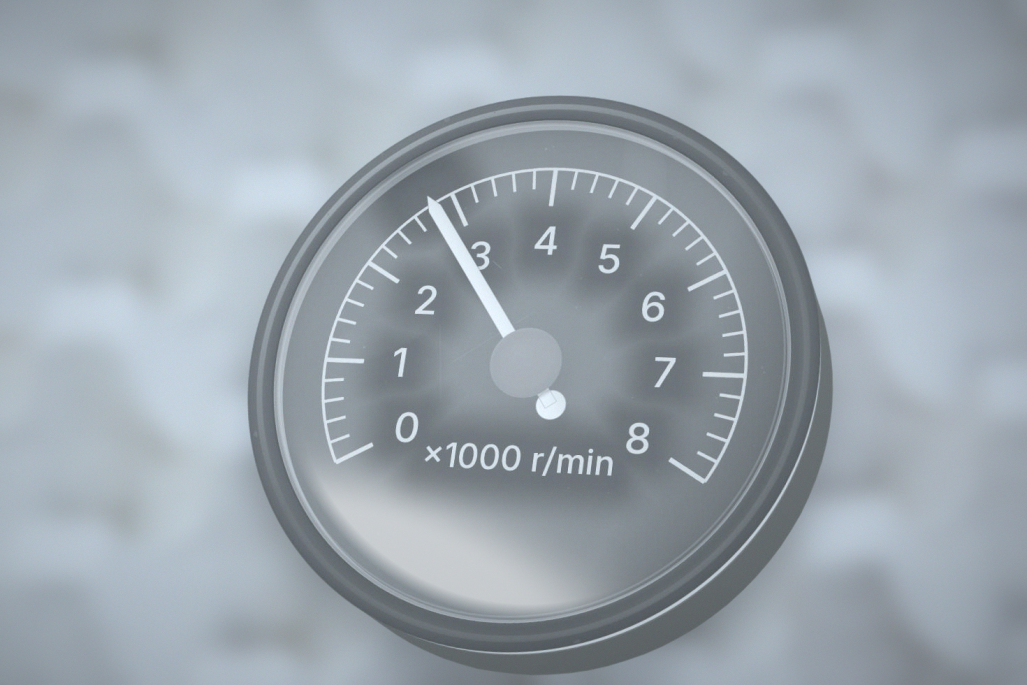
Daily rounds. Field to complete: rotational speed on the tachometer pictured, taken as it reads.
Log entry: 2800 rpm
